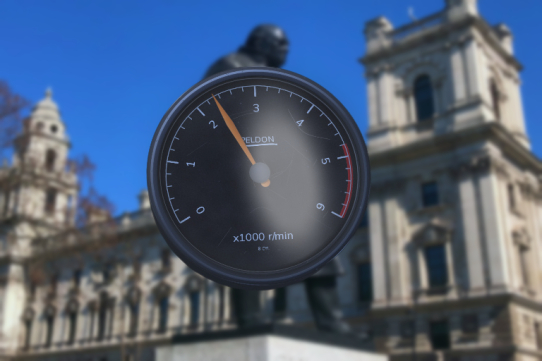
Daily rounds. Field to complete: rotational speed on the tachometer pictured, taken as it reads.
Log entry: 2300 rpm
